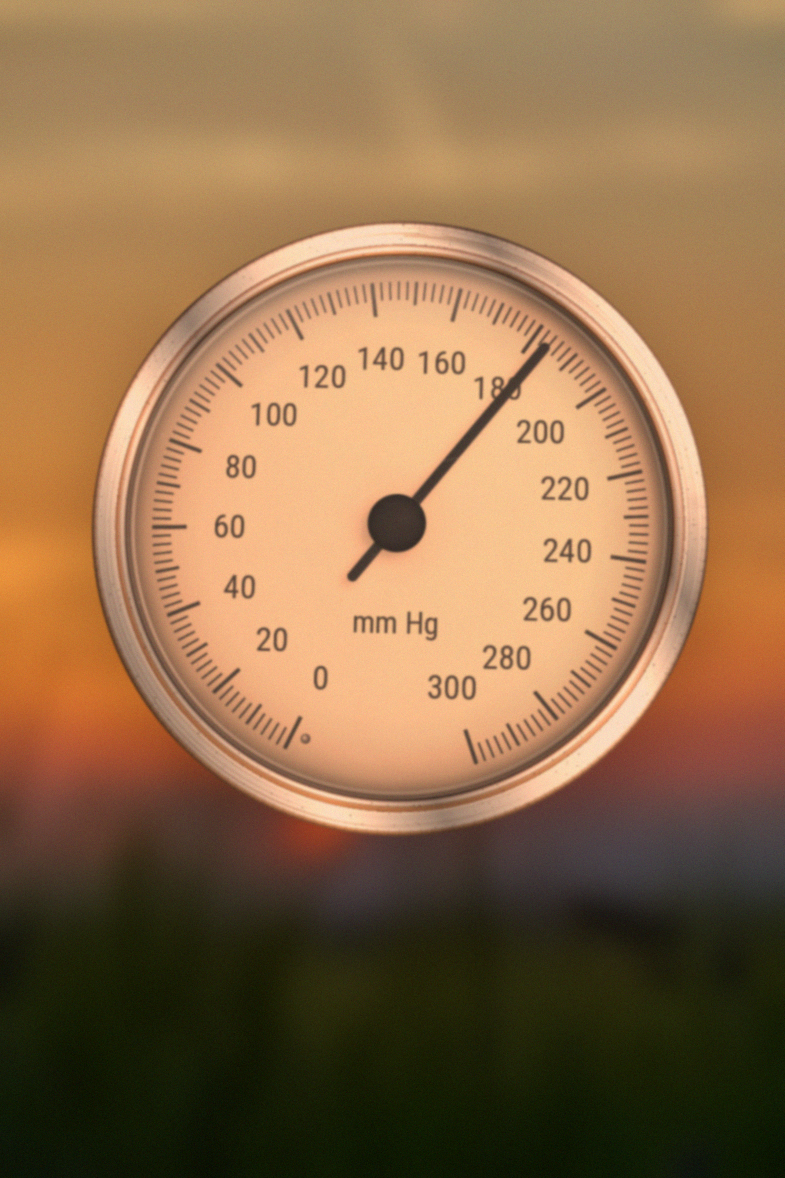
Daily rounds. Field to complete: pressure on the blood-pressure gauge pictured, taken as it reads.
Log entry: 184 mmHg
